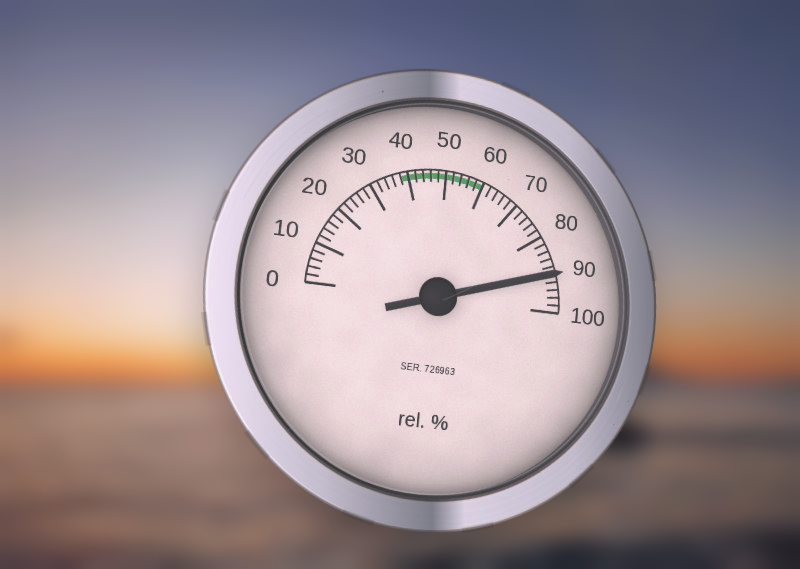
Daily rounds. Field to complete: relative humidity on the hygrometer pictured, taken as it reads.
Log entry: 90 %
